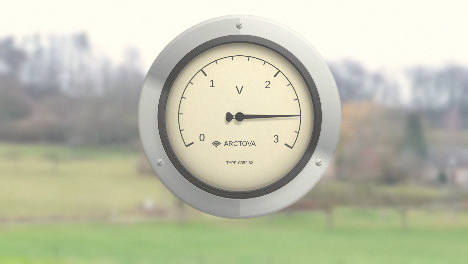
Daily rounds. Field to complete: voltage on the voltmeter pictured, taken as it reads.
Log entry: 2.6 V
